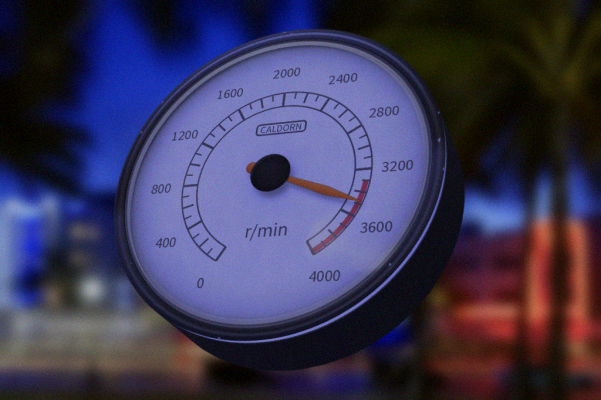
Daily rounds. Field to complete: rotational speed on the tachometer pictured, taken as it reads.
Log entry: 3500 rpm
